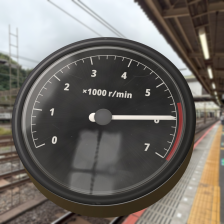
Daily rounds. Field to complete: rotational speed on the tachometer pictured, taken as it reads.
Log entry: 6000 rpm
